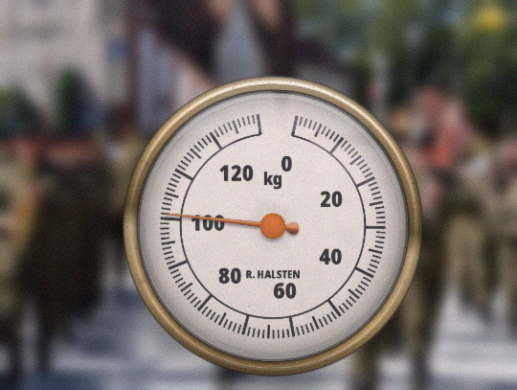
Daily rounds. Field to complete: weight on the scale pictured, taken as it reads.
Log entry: 101 kg
